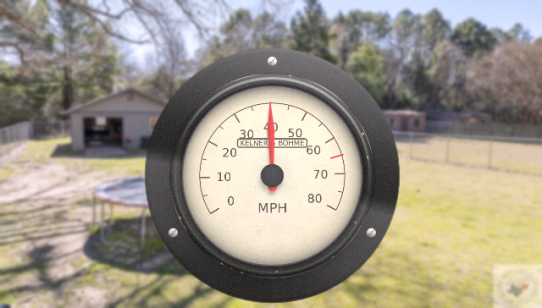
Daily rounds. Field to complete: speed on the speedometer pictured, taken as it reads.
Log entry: 40 mph
